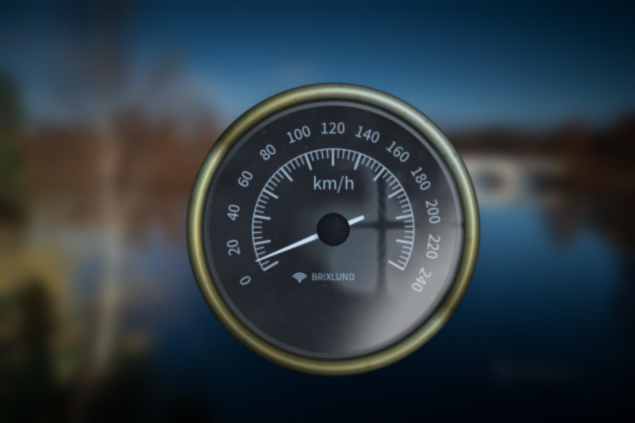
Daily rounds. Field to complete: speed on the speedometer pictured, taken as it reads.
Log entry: 8 km/h
